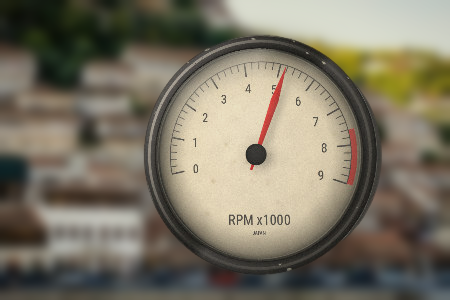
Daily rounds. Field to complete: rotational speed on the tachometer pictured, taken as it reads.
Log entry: 5200 rpm
